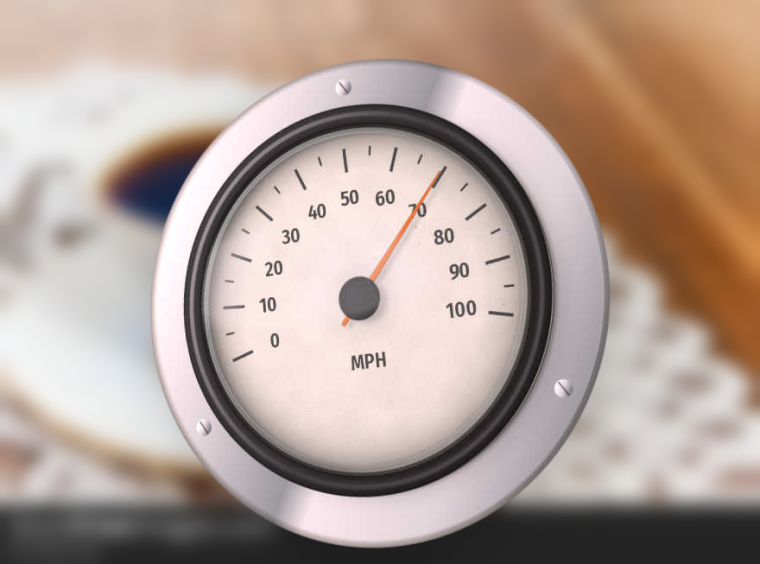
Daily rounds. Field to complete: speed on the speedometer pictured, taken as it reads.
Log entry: 70 mph
